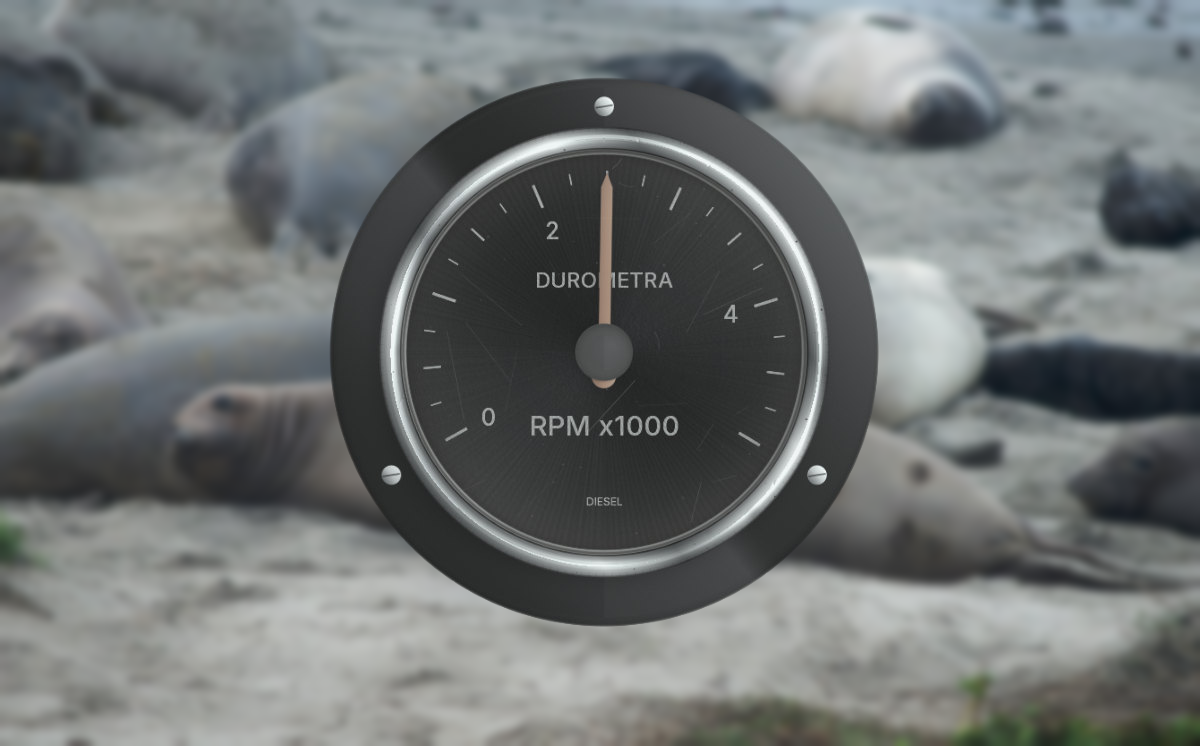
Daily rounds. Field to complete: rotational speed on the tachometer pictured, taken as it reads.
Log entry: 2500 rpm
